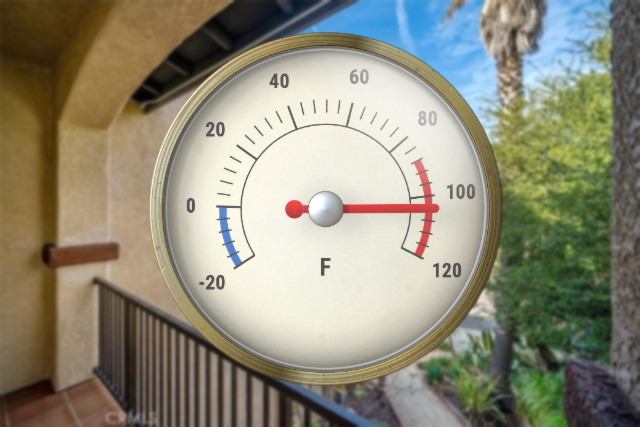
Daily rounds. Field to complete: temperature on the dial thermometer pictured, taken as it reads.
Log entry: 104 °F
